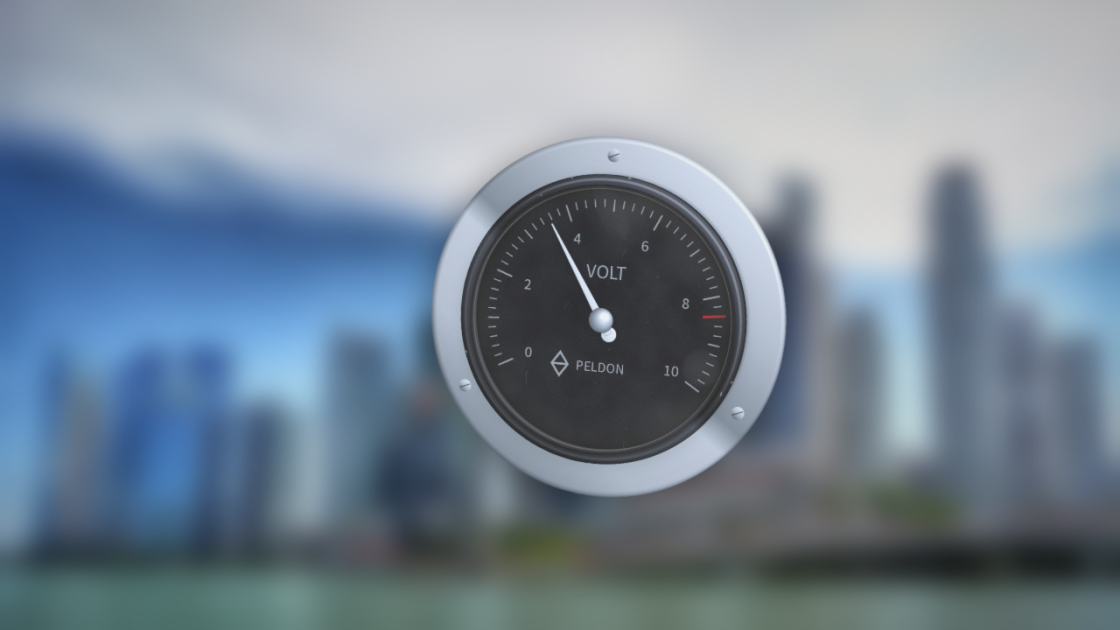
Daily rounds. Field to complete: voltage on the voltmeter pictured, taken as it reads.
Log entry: 3.6 V
